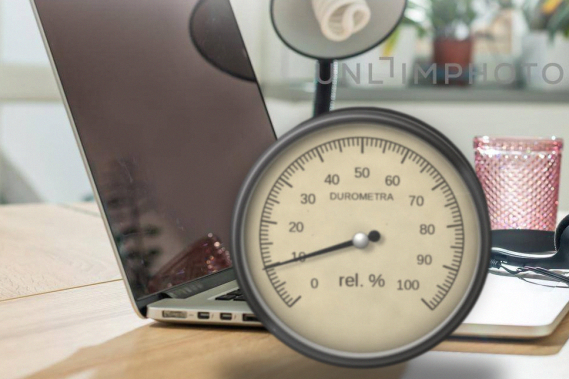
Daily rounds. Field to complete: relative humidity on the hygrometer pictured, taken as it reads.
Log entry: 10 %
